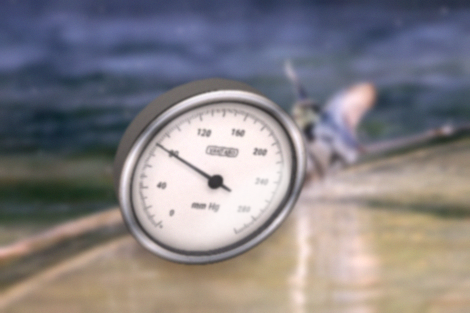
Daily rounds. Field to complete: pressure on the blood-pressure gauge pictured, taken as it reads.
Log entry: 80 mmHg
